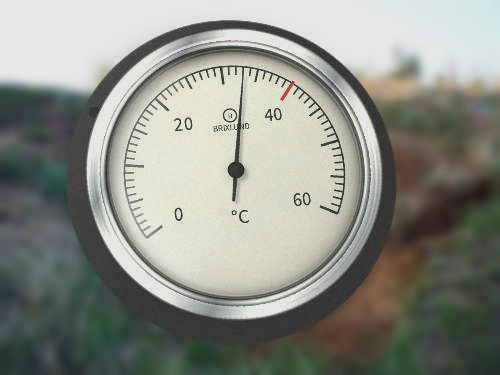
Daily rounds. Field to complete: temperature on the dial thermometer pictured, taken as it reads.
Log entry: 33 °C
